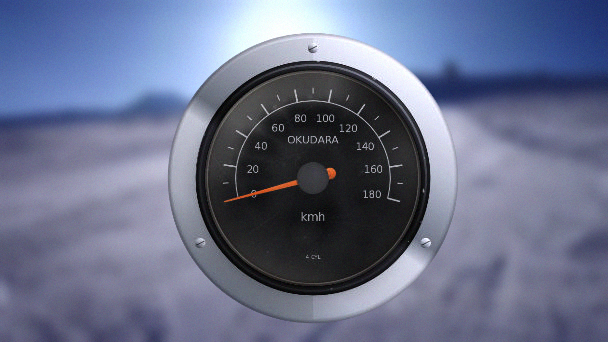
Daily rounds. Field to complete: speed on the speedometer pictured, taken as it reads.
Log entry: 0 km/h
